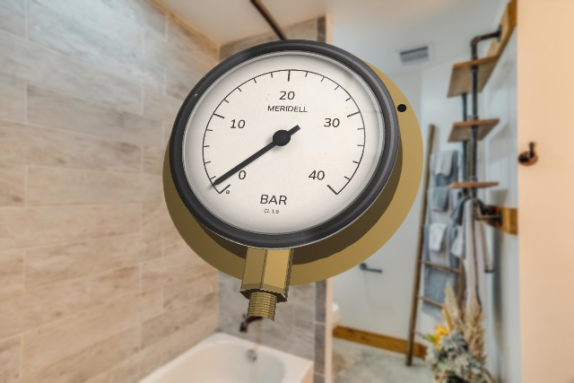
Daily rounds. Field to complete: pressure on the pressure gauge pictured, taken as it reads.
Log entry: 1 bar
